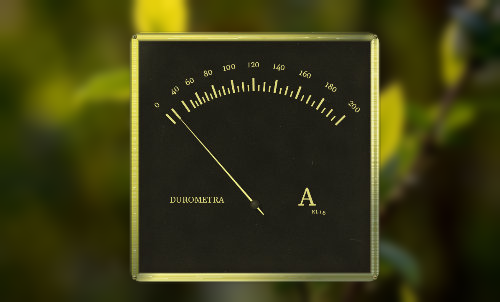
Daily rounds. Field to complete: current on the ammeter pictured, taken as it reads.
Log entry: 20 A
